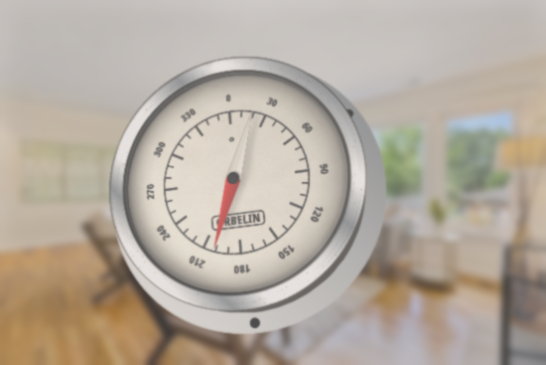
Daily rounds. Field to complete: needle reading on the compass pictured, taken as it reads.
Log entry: 200 °
